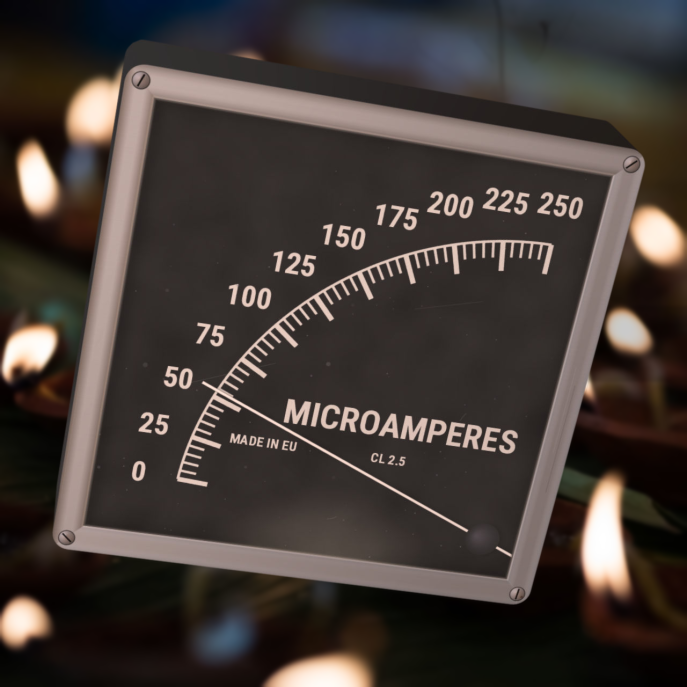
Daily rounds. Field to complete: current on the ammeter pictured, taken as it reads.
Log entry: 55 µA
